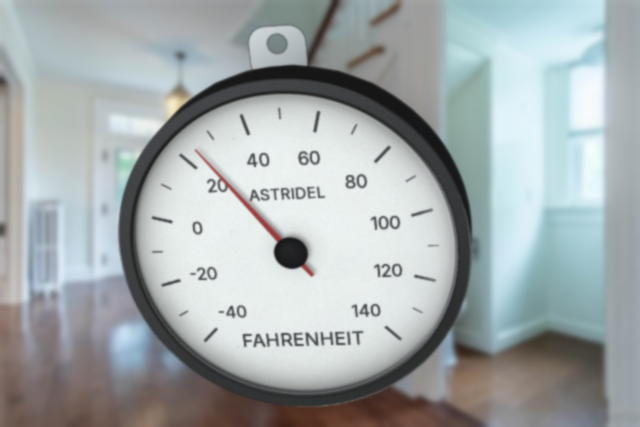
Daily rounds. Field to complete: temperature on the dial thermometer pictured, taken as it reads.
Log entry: 25 °F
